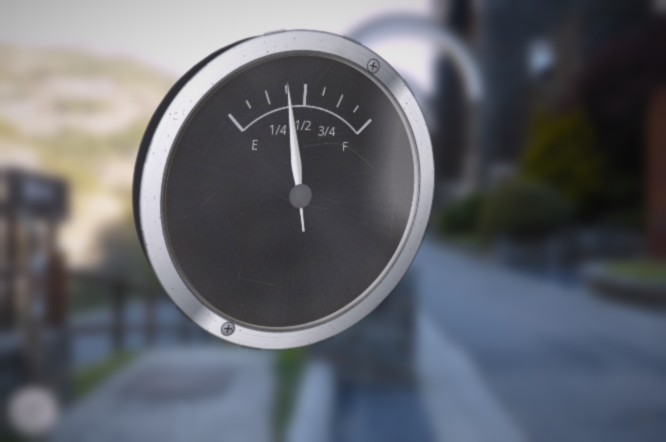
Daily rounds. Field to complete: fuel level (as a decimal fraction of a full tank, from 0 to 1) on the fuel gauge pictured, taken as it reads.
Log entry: 0.375
